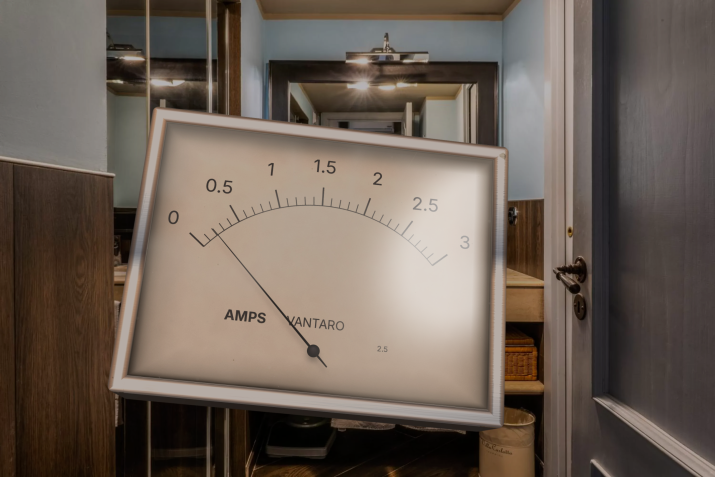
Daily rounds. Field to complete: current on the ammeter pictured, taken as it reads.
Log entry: 0.2 A
